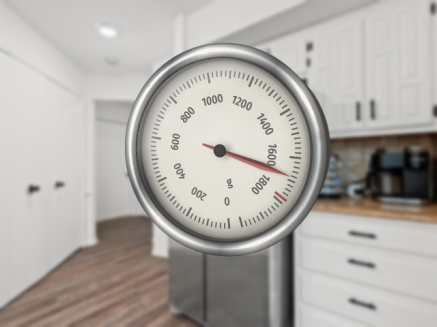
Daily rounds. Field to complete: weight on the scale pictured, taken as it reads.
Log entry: 1680 g
